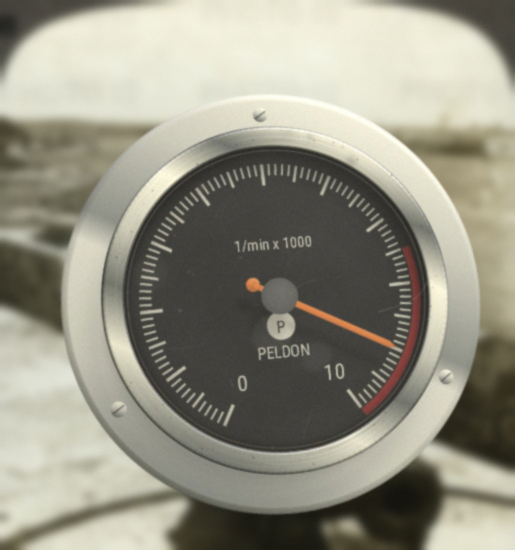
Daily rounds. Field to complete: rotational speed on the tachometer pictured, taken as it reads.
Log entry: 9000 rpm
